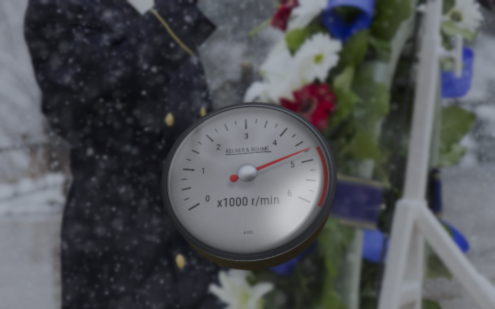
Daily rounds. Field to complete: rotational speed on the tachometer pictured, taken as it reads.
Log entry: 4750 rpm
